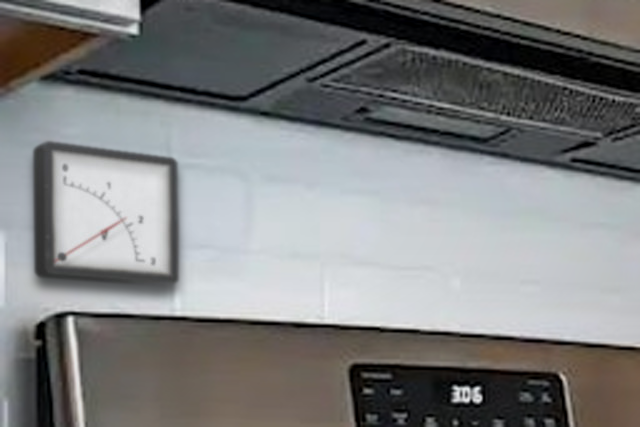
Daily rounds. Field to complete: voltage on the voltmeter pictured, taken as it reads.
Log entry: 1.8 V
